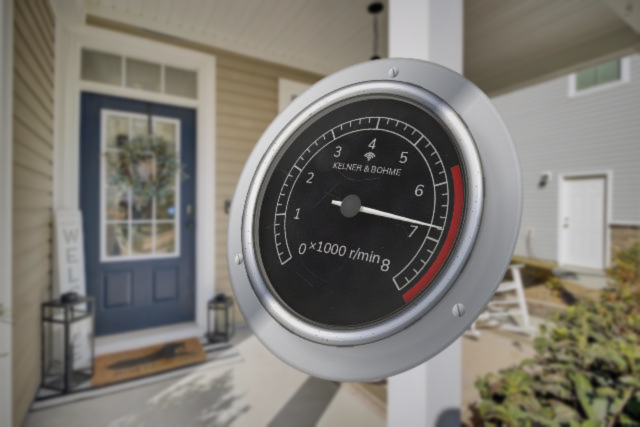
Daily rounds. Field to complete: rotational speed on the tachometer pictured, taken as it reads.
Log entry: 6800 rpm
